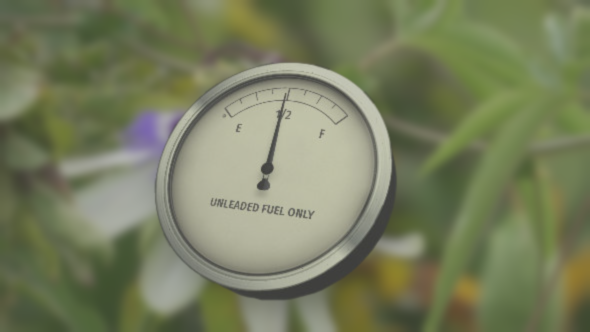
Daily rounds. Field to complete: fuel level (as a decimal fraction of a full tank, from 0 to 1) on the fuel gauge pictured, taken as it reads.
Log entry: 0.5
